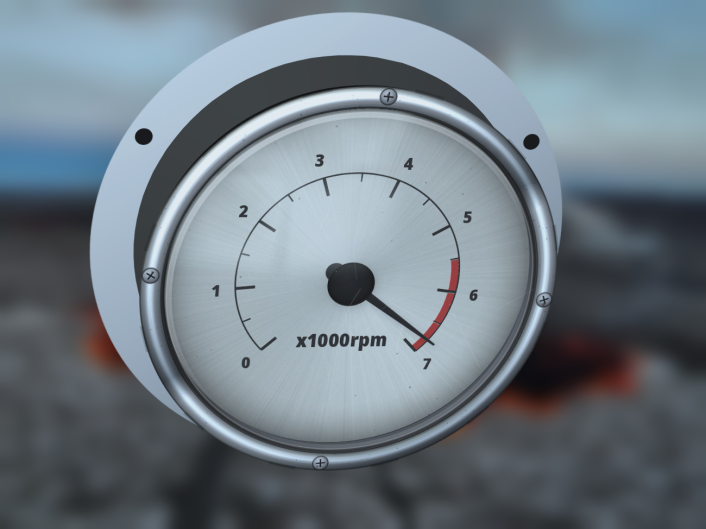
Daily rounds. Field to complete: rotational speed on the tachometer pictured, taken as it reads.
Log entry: 6750 rpm
